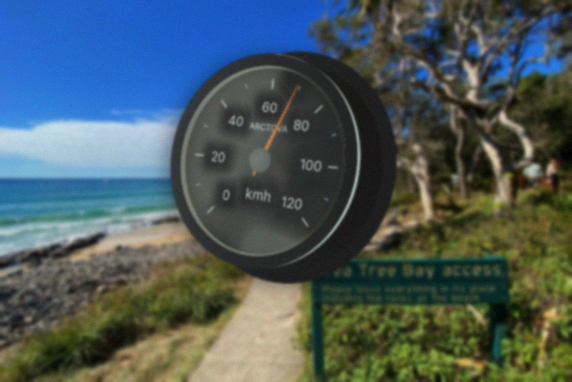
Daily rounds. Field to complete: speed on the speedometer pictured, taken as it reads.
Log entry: 70 km/h
